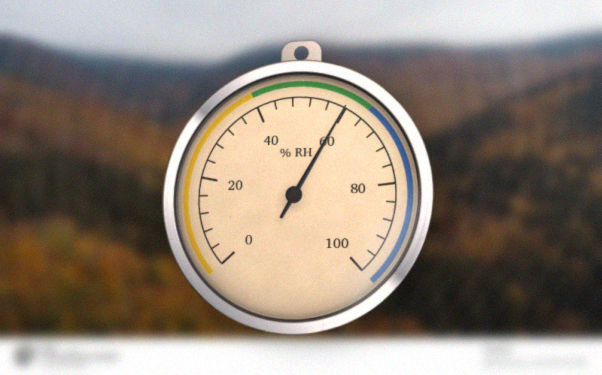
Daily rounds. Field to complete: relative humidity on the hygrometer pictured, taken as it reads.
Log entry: 60 %
